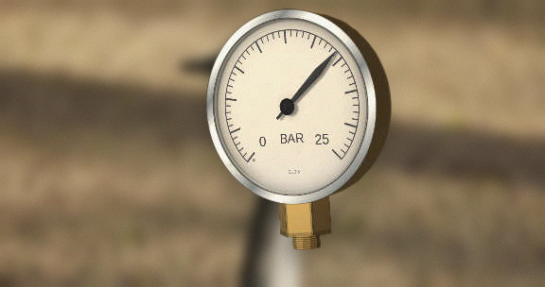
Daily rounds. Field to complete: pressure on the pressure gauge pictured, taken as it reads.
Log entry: 17 bar
